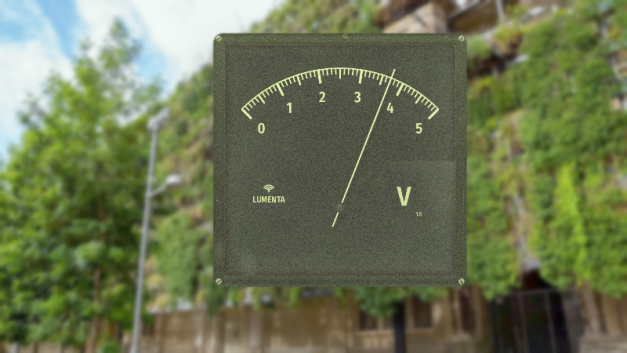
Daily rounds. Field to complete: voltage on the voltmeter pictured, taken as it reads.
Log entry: 3.7 V
